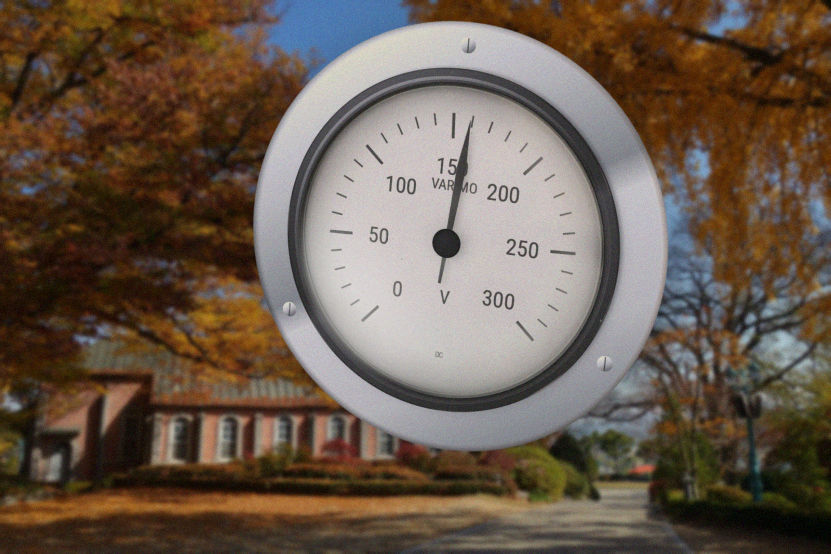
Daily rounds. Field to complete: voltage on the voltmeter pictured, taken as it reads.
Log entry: 160 V
